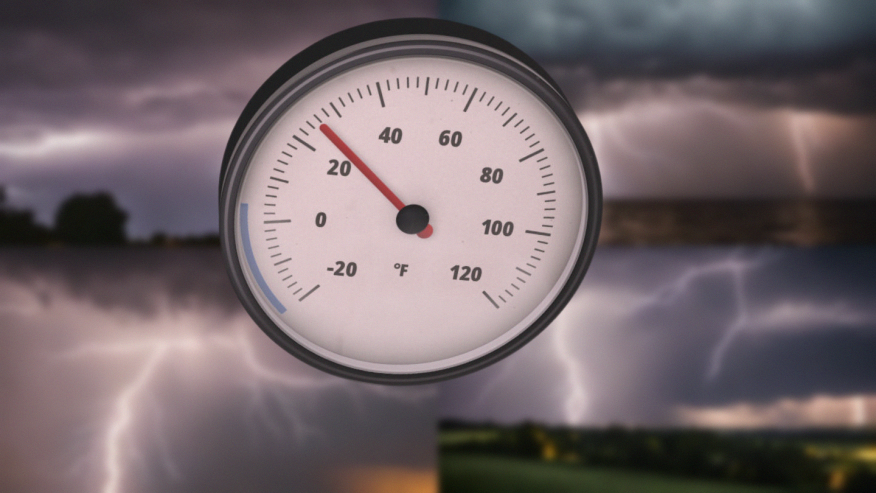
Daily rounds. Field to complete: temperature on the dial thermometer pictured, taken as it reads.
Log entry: 26 °F
